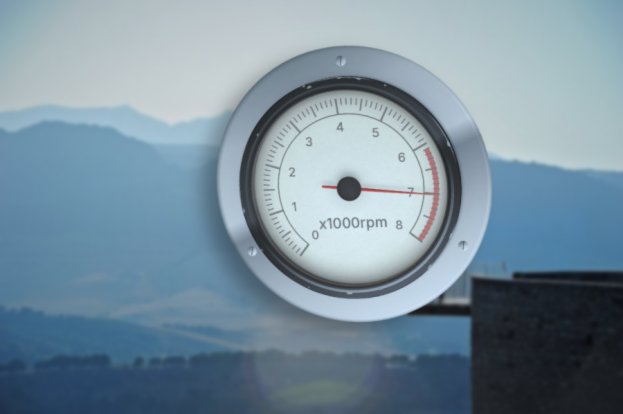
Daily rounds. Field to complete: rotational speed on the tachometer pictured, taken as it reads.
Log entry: 7000 rpm
